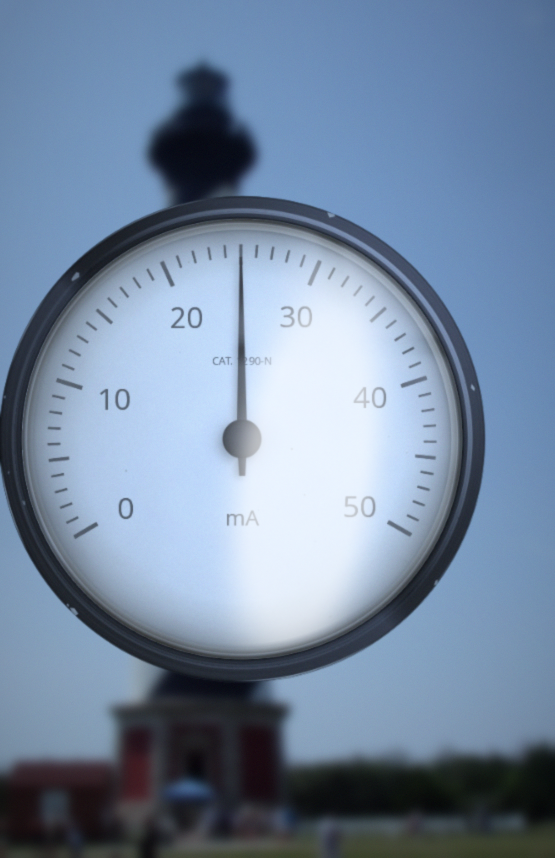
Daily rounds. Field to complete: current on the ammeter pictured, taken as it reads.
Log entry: 25 mA
